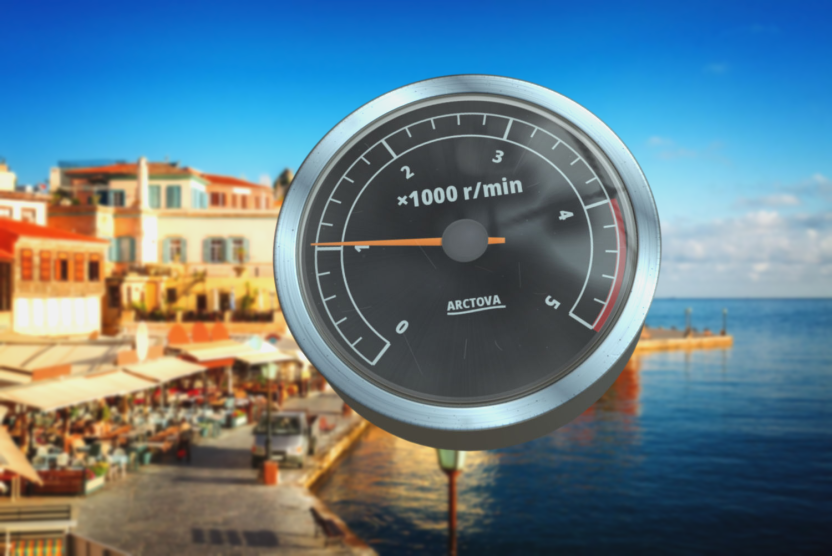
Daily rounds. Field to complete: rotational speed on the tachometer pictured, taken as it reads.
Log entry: 1000 rpm
